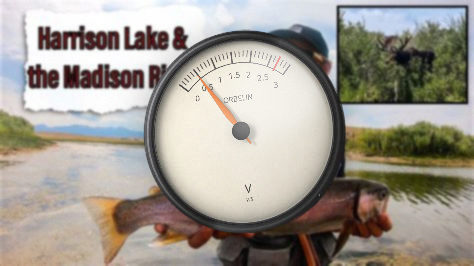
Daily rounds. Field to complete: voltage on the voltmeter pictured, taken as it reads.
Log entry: 0.5 V
